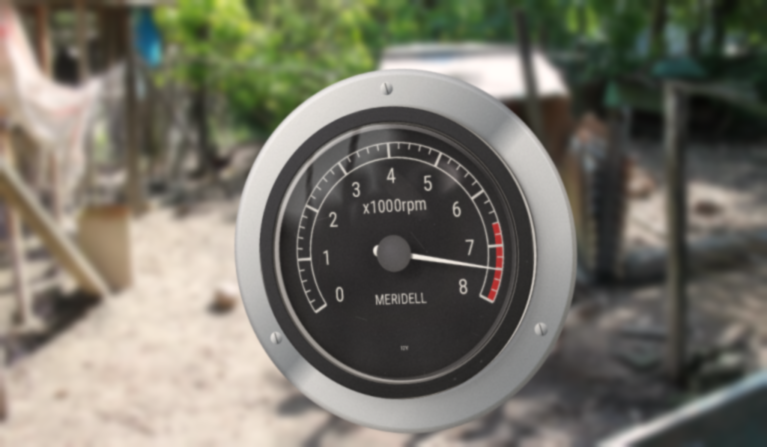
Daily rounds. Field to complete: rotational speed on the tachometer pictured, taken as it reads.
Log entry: 7400 rpm
